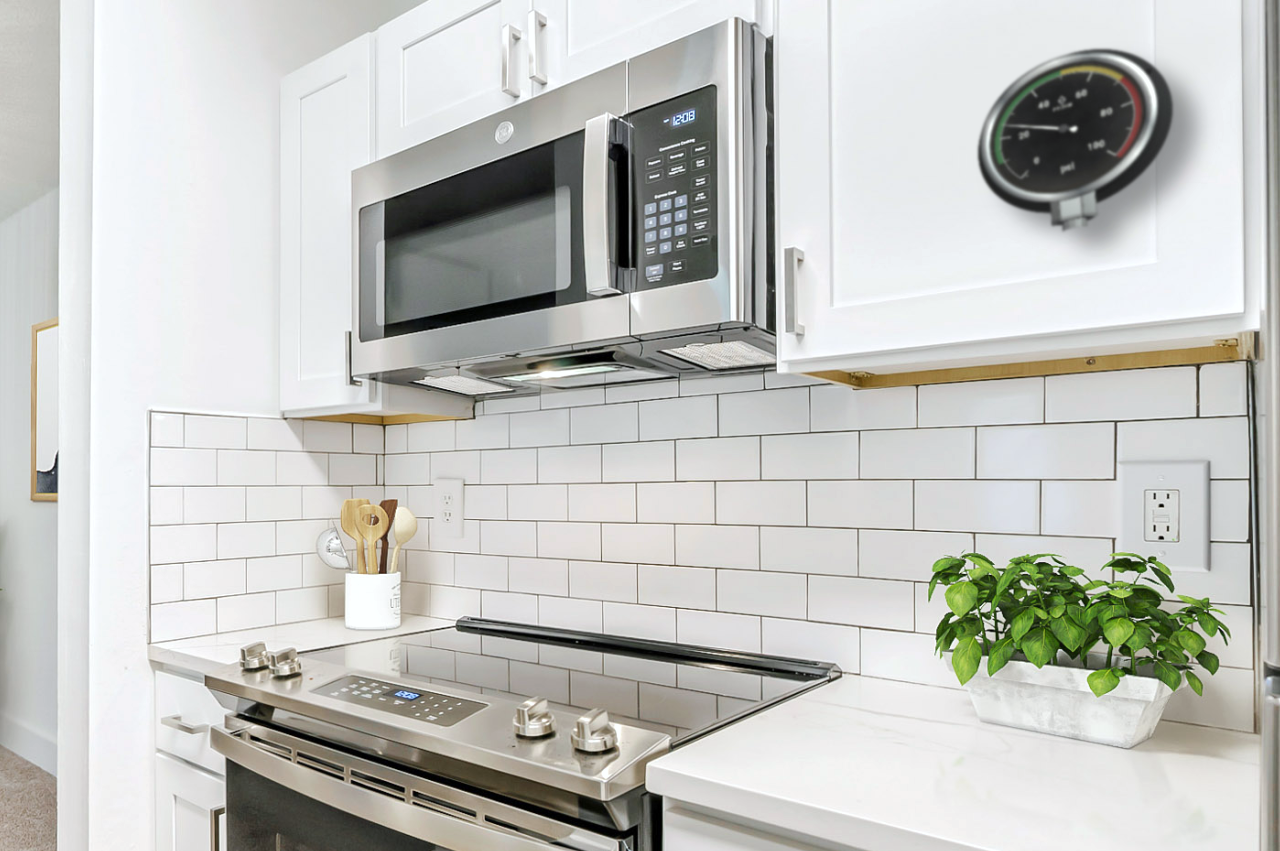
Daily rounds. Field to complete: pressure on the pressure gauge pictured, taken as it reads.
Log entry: 25 psi
